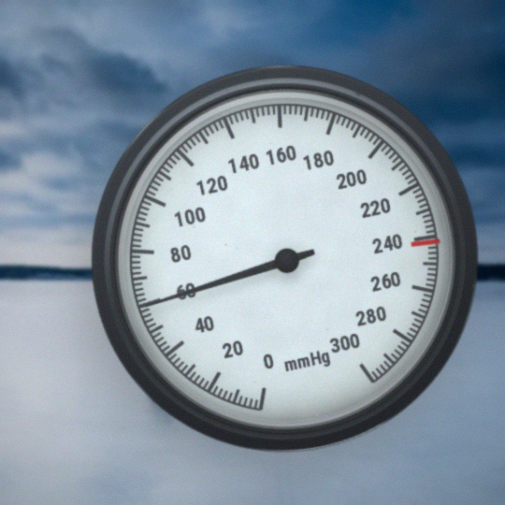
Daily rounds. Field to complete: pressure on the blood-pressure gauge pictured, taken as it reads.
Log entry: 60 mmHg
